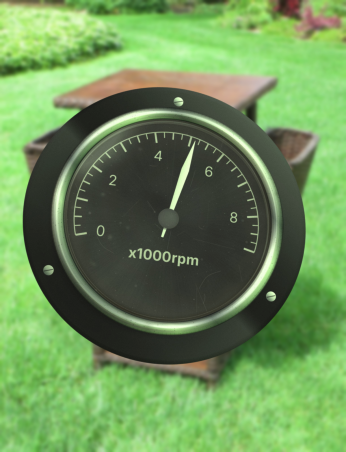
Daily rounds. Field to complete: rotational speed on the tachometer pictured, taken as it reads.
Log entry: 5125 rpm
